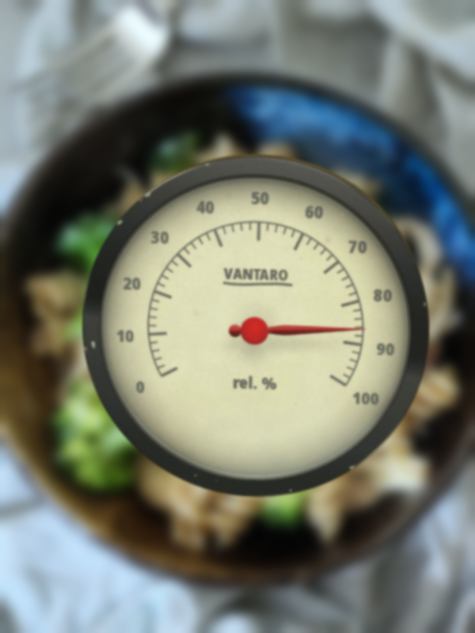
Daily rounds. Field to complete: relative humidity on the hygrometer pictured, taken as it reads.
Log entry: 86 %
